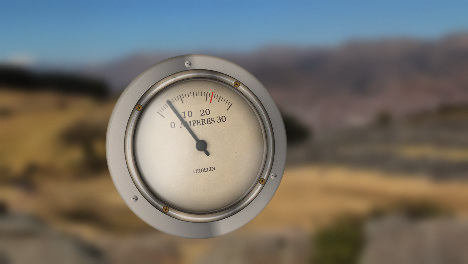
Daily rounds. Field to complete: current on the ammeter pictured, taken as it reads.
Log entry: 5 A
